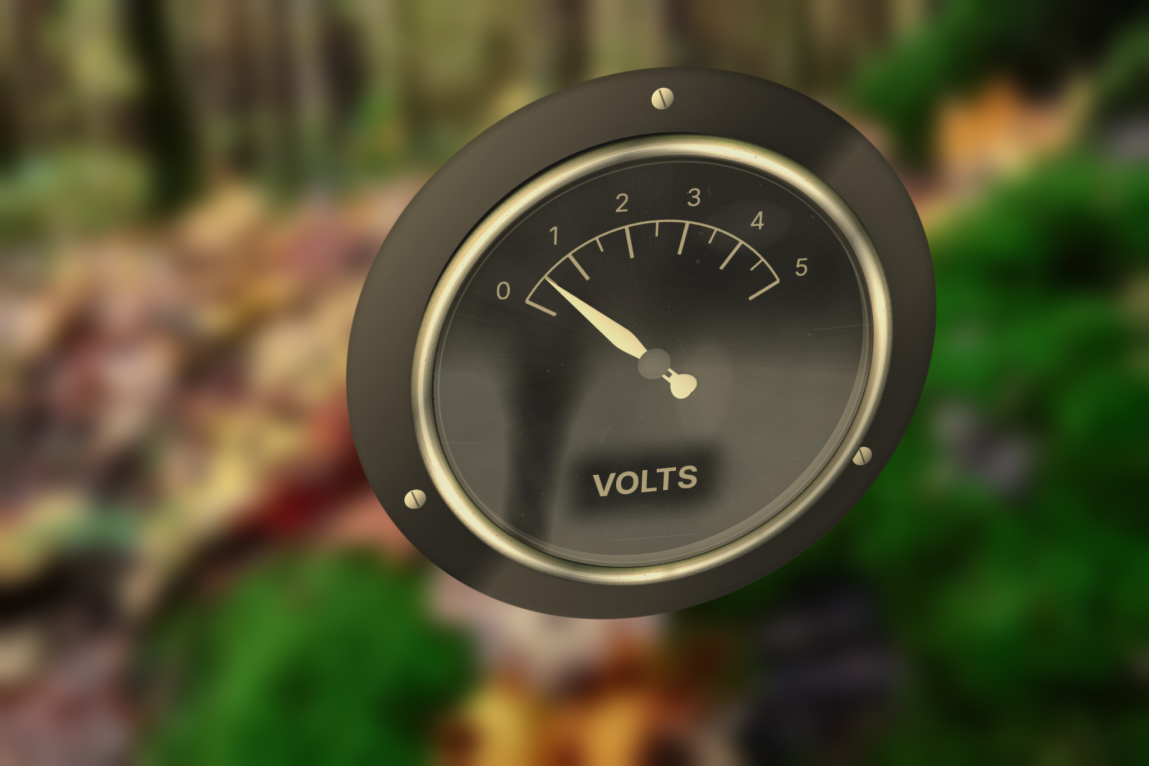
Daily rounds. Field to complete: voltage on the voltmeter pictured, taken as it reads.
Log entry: 0.5 V
